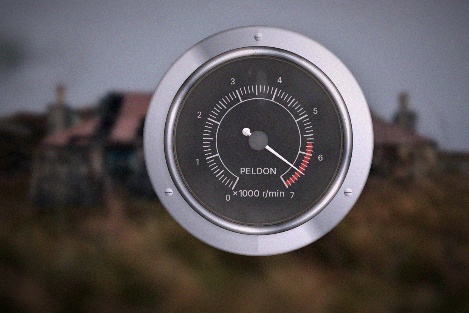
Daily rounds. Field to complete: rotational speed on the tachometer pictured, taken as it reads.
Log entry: 6500 rpm
